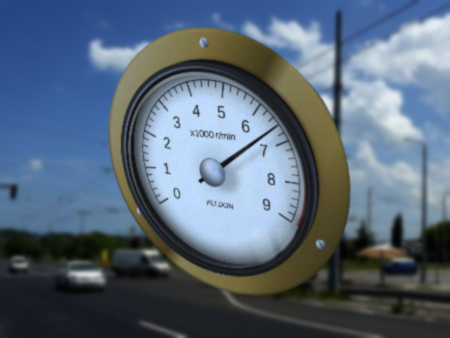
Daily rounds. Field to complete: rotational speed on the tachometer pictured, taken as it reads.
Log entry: 6600 rpm
